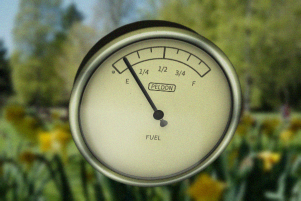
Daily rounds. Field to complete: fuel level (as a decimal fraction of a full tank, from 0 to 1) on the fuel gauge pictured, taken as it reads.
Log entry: 0.125
